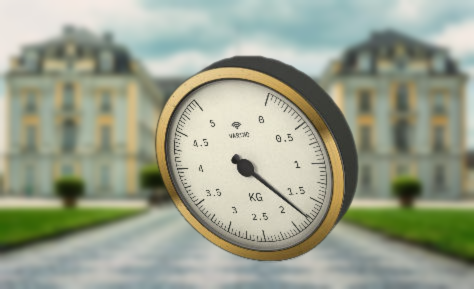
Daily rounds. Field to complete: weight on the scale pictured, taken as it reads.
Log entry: 1.75 kg
